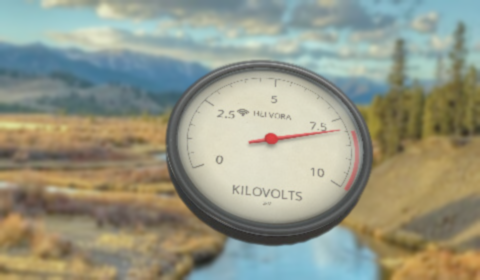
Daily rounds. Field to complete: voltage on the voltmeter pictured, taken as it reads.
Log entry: 8 kV
